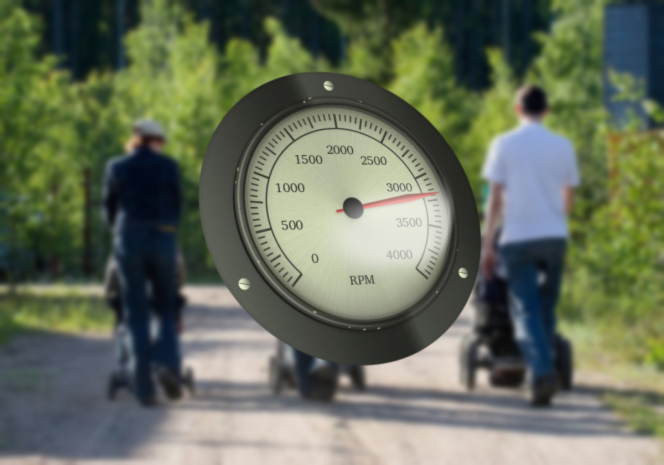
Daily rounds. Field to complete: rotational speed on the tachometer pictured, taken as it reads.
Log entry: 3200 rpm
